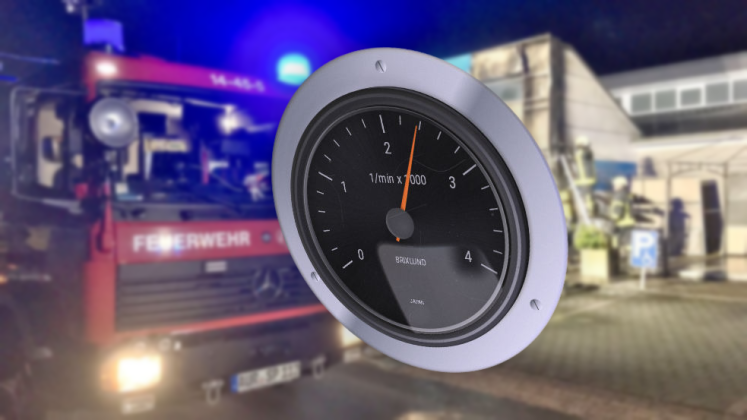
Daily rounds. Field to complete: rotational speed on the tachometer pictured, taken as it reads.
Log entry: 2400 rpm
